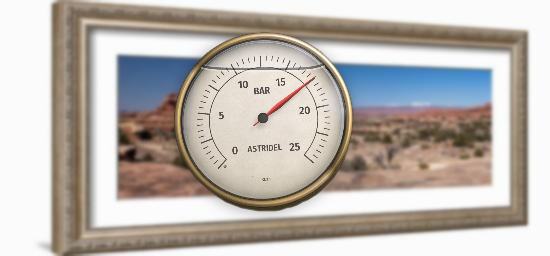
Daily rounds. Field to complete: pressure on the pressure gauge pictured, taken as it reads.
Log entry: 17.5 bar
